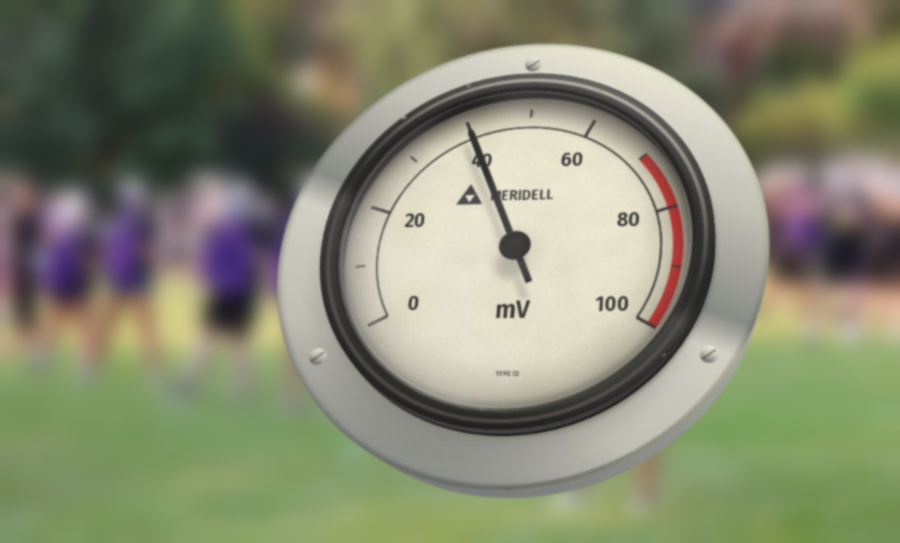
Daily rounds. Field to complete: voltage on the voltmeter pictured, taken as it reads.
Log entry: 40 mV
